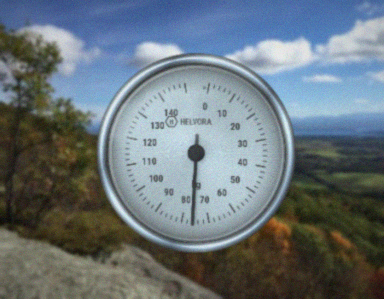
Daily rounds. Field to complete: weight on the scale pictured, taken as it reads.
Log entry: 76 kg
